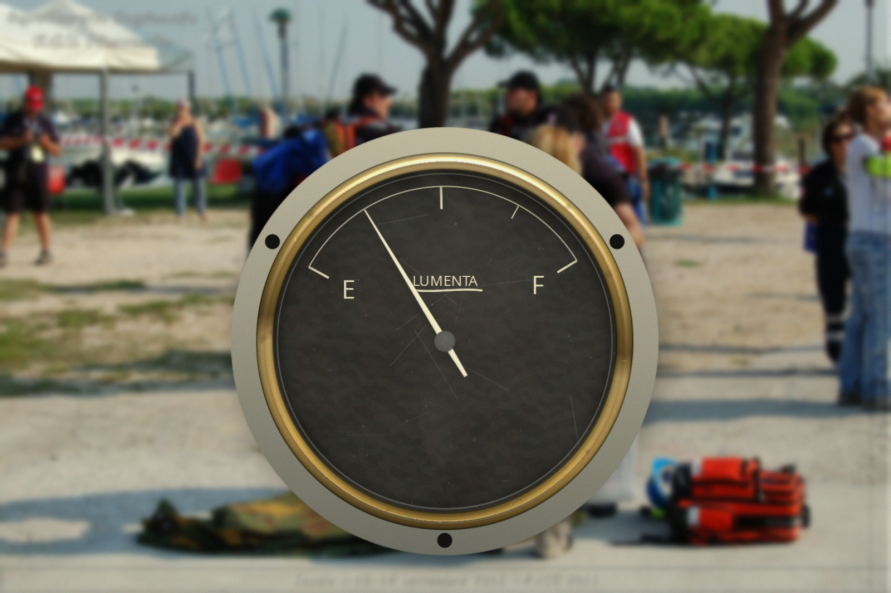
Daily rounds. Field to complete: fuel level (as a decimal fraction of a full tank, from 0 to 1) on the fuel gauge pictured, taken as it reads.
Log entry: 0.25
